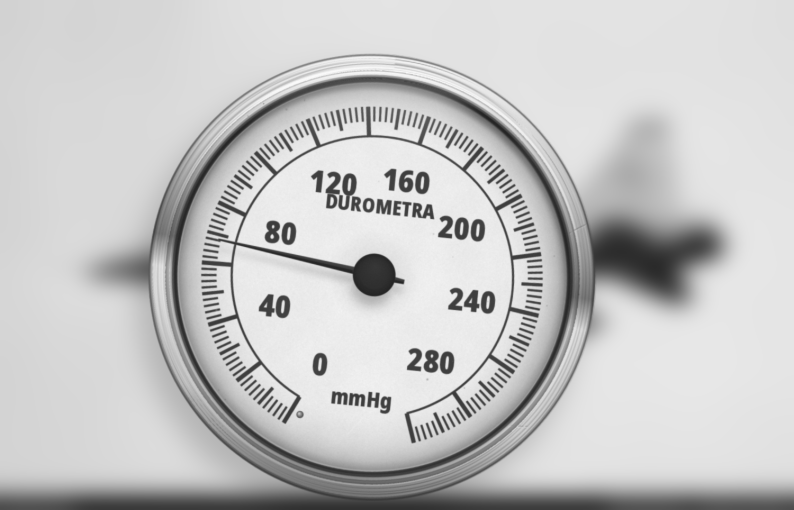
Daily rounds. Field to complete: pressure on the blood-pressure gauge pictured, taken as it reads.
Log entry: 68 mmHg
